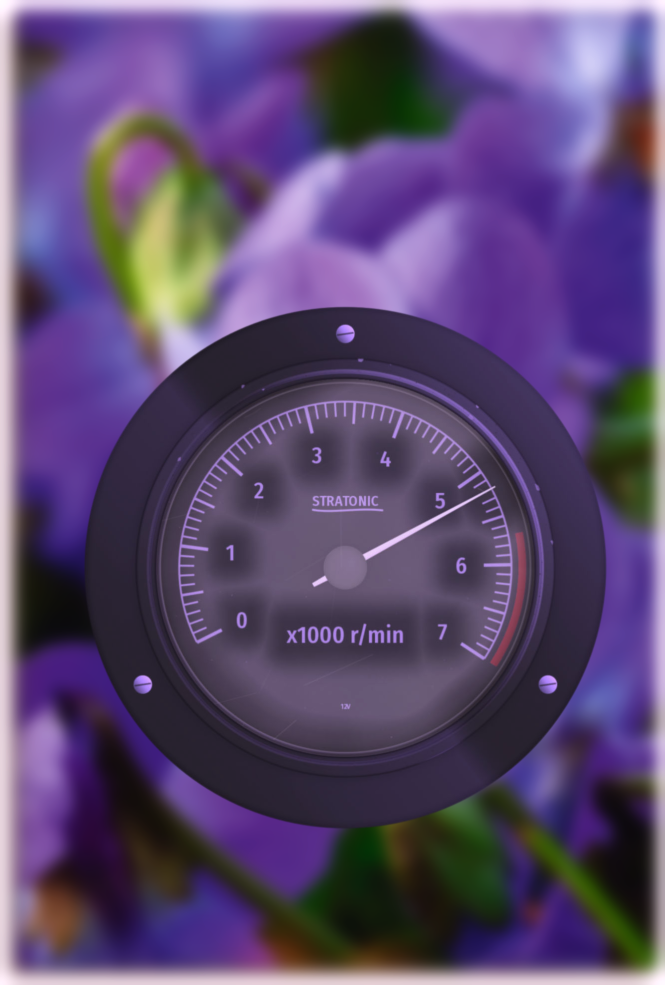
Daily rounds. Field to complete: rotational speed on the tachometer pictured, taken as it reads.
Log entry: 5200 rpm
